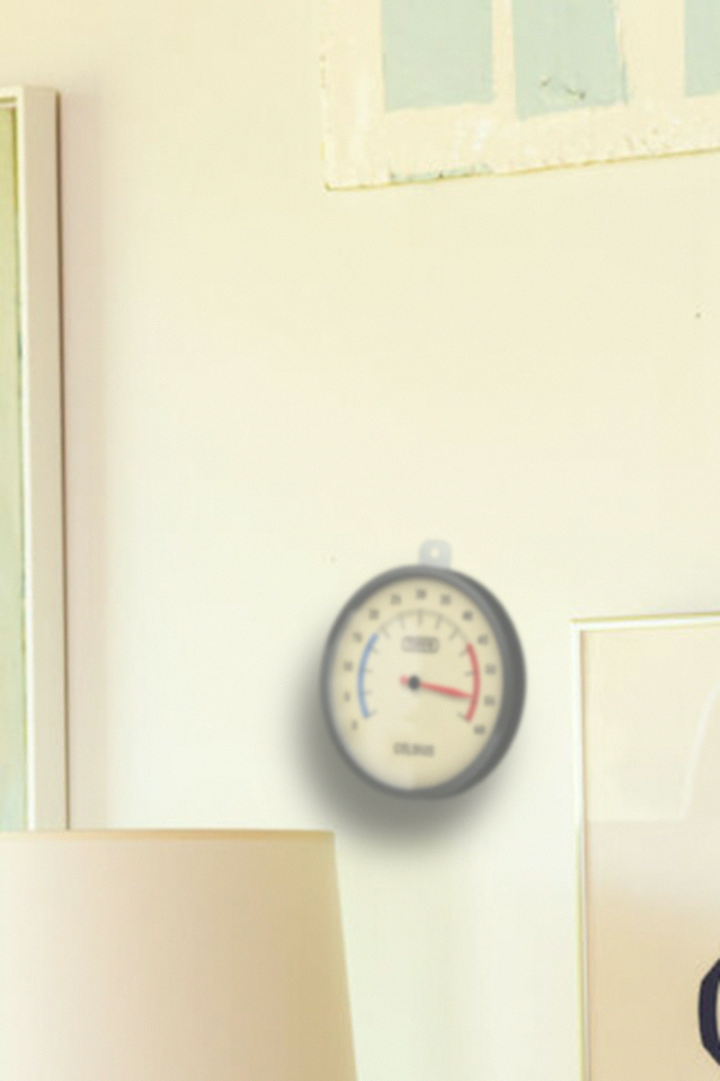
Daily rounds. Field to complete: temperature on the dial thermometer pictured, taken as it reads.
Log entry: 55 °C
